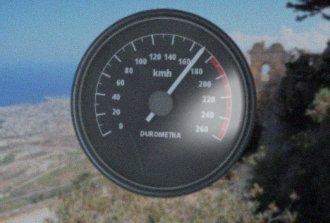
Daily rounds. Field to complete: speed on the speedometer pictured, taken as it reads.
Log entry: 170 km/h
